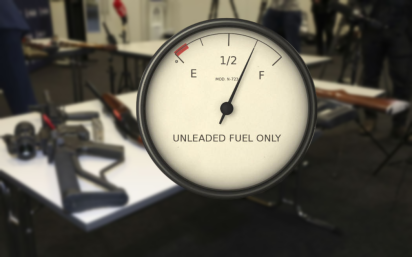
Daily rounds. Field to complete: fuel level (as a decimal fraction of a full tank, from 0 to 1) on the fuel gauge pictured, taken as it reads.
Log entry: 0.75
